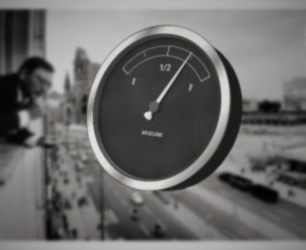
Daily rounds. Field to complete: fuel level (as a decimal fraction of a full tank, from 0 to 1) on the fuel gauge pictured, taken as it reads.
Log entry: 0.75
